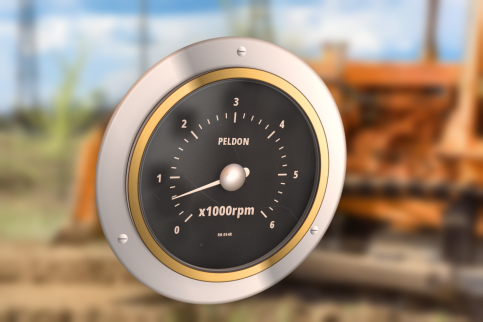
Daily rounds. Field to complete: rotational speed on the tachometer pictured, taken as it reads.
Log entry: 600 rpm
